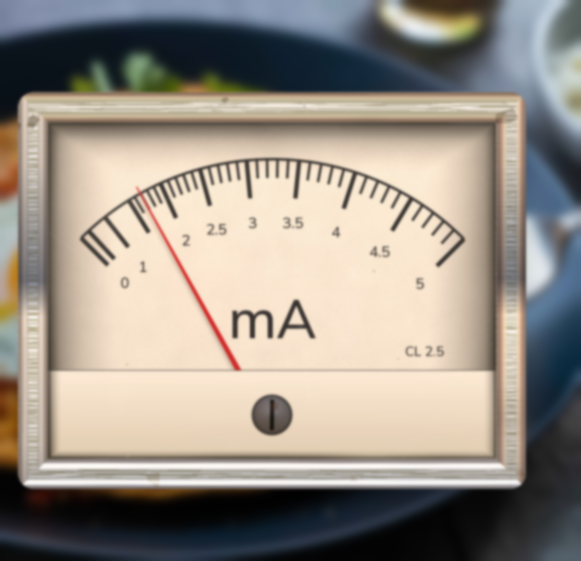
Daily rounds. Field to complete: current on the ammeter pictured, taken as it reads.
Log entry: 1.7 mA
